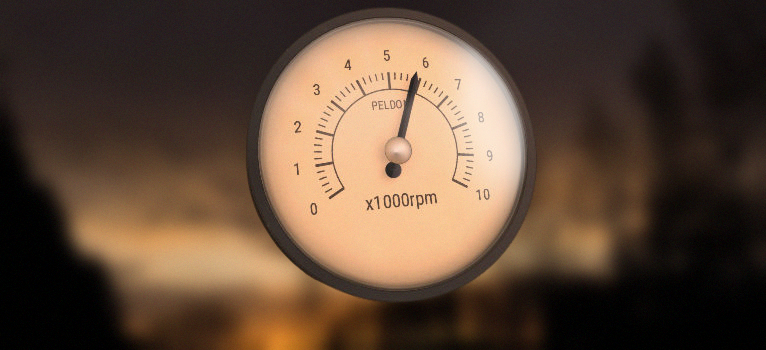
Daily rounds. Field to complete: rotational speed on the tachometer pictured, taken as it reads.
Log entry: 5800 rpm
